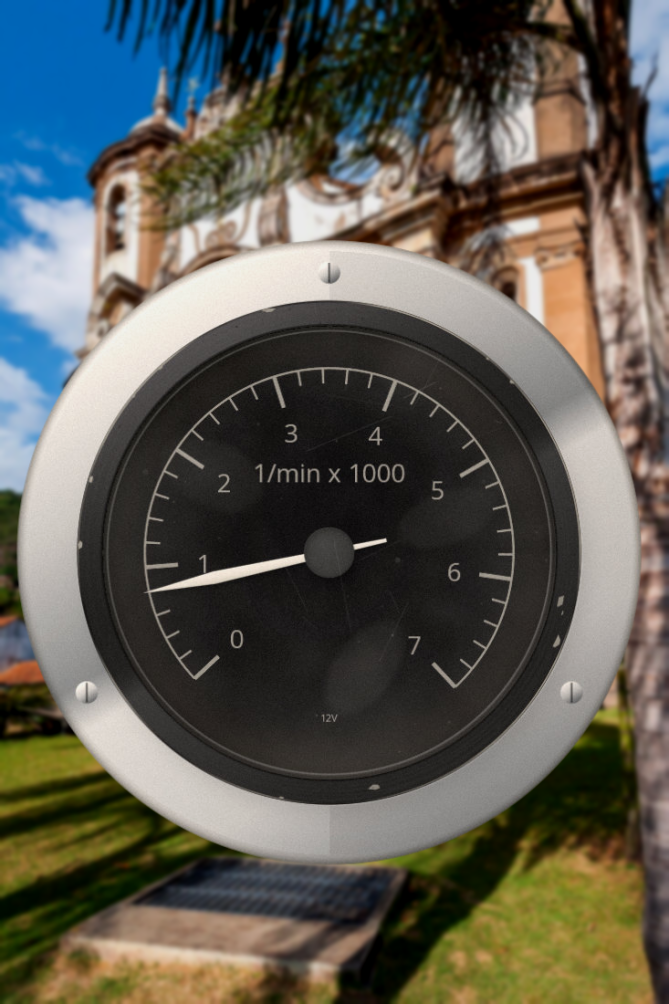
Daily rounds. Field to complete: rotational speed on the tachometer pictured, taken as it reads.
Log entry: 800 rpm
